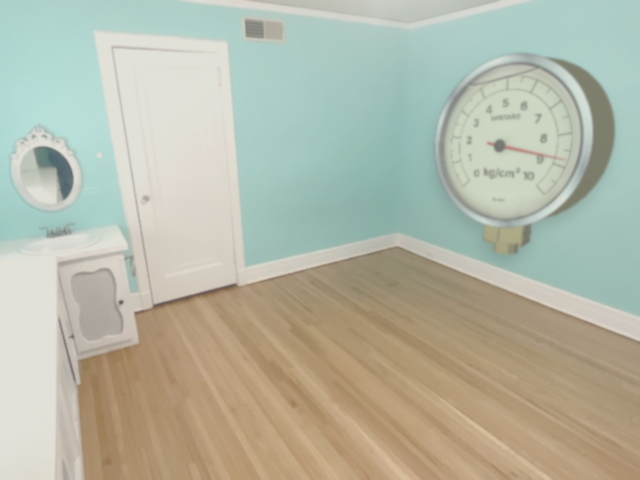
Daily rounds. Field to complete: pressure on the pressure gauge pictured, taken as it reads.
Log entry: 8.75 kg/cm²
